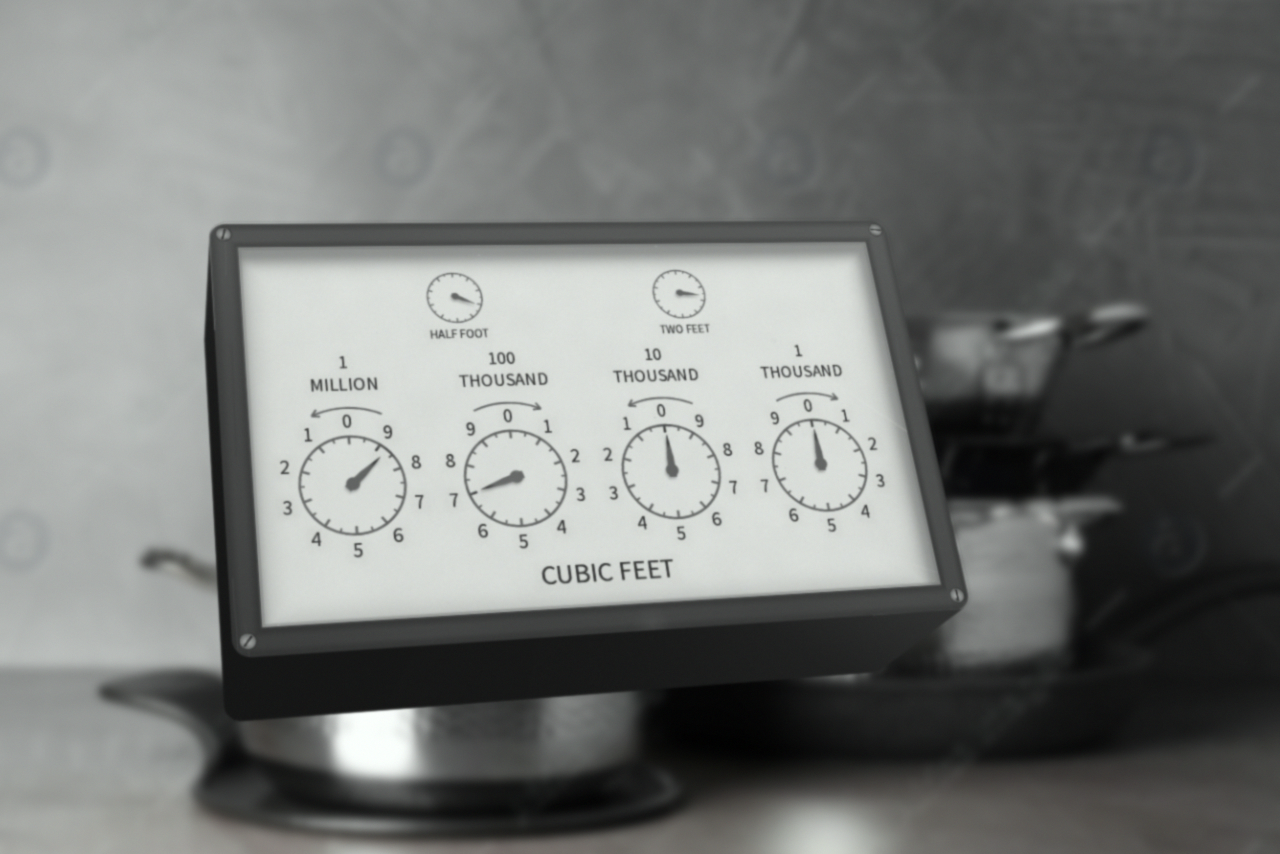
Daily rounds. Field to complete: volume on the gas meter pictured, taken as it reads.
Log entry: 870000 ft³
